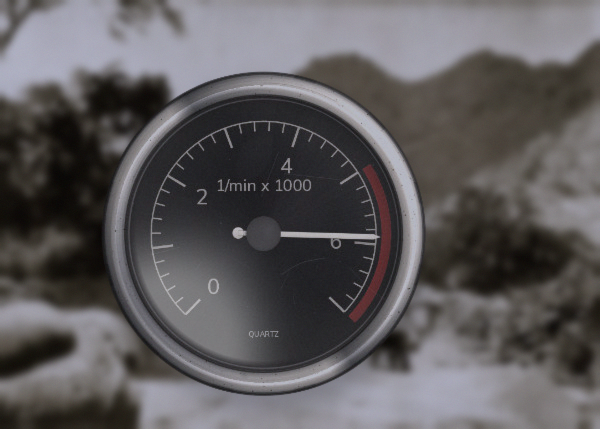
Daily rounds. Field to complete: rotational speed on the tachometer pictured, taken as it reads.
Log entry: 5900 rpm
